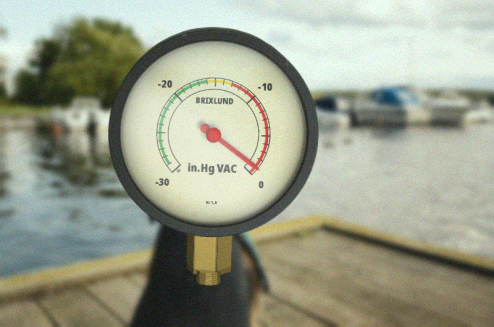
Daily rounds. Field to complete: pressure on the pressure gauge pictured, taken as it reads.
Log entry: -1 inHg
